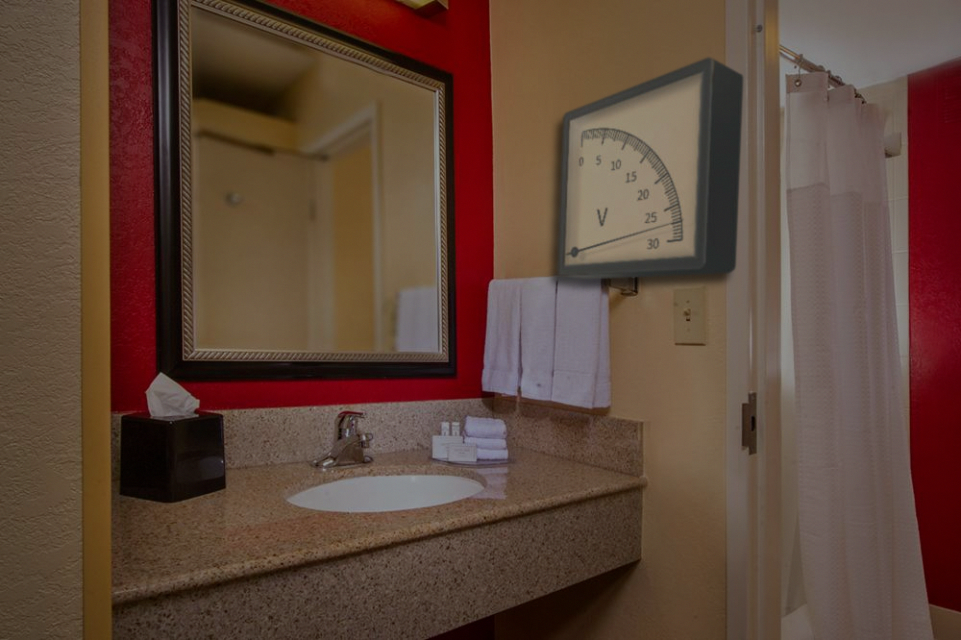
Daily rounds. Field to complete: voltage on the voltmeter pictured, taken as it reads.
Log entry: 27.5 V
